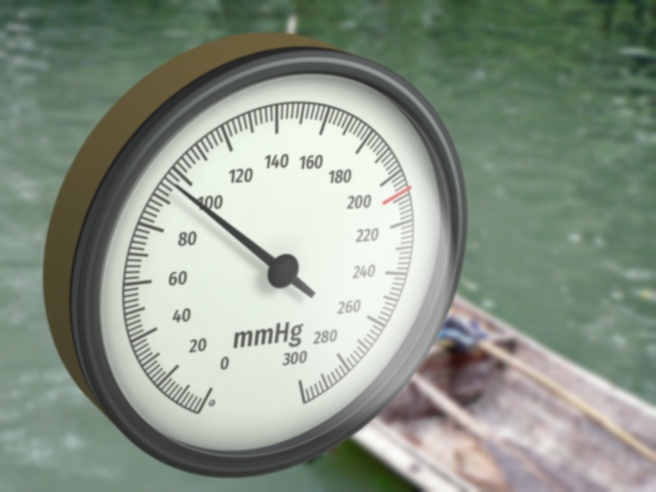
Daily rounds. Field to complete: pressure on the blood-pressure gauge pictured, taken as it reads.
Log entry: 96 mmHg
